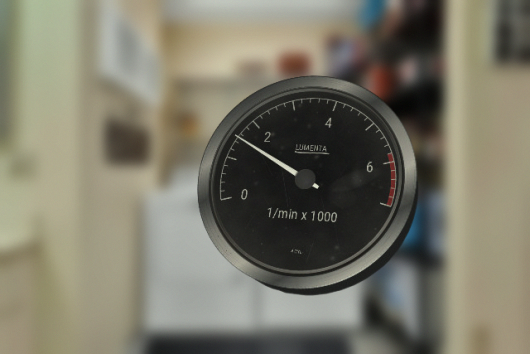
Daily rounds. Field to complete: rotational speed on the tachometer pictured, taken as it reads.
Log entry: 1500 rpm
